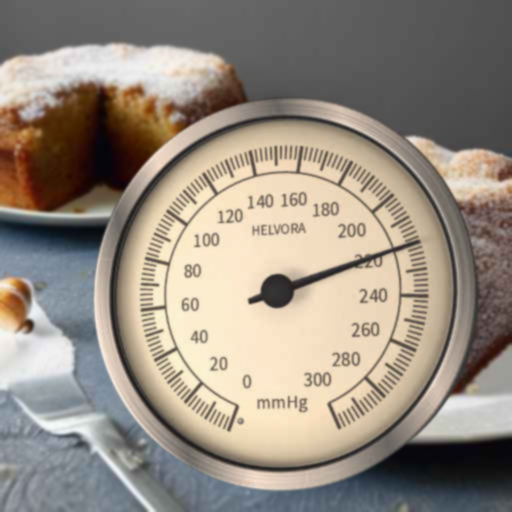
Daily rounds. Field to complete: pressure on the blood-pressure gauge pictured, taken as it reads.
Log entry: 220 mmHg
